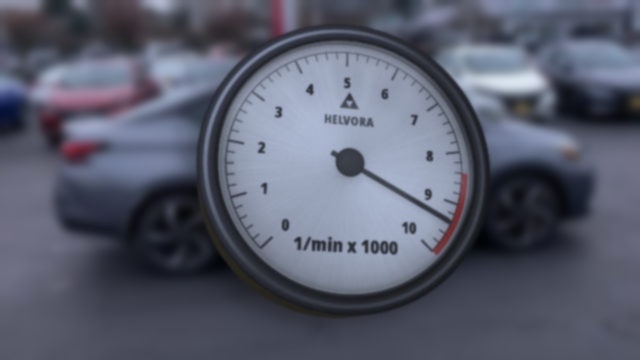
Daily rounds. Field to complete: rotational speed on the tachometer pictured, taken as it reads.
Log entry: 9400 rpm
